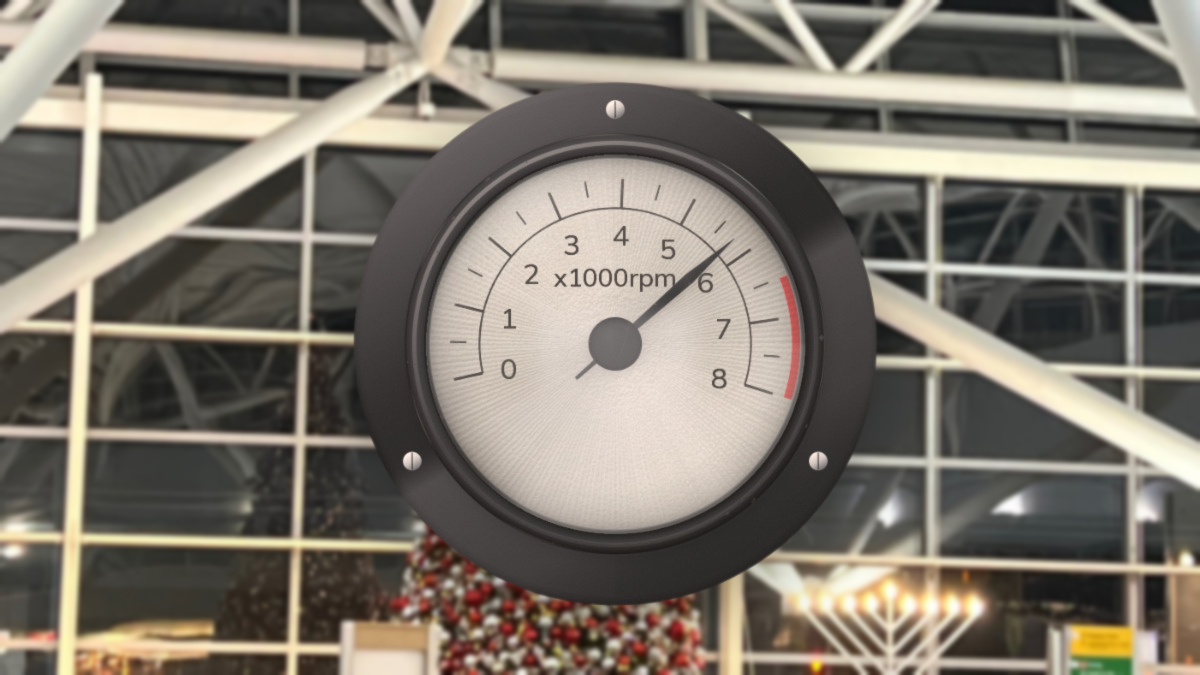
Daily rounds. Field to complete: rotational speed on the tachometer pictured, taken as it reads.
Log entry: 5750 rpm
